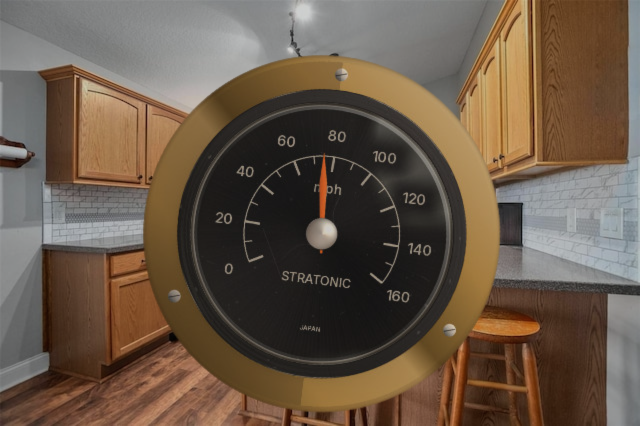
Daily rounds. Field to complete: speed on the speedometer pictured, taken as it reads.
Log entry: 75 mph
